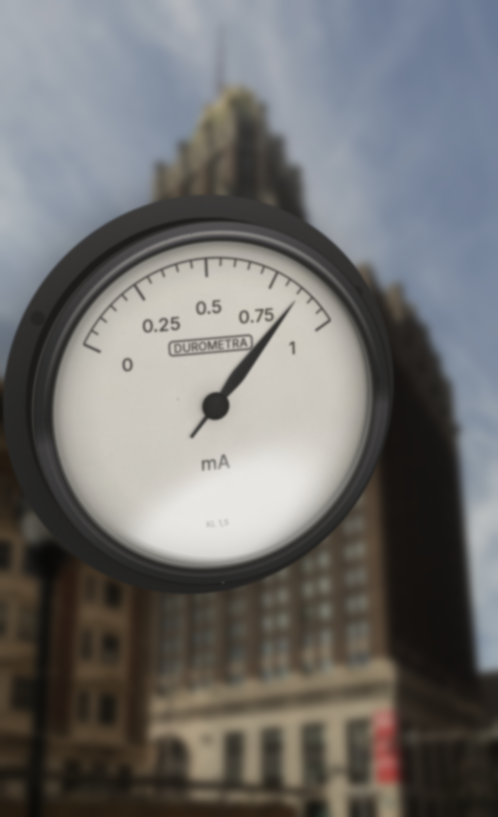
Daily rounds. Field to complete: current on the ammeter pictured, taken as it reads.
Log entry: 0.85 mA
